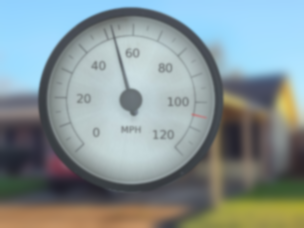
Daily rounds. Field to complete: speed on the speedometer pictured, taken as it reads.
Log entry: 52.5 mph
